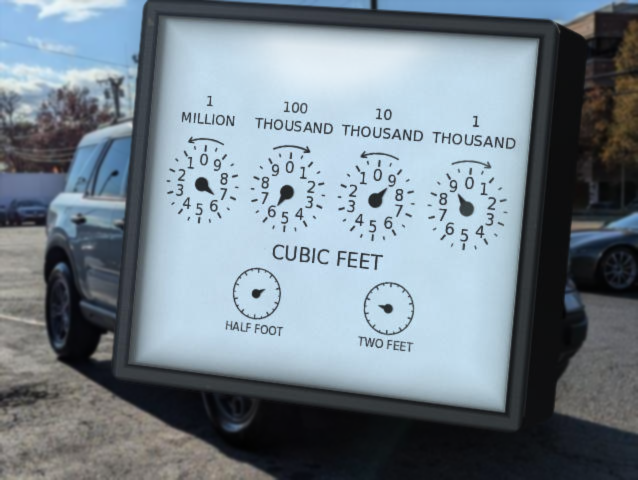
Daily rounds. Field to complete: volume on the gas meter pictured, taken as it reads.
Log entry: 658900 ft³
